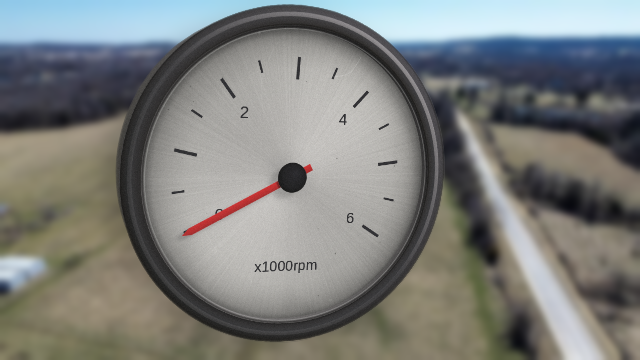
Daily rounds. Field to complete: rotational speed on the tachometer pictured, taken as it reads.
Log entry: 0 rpm
